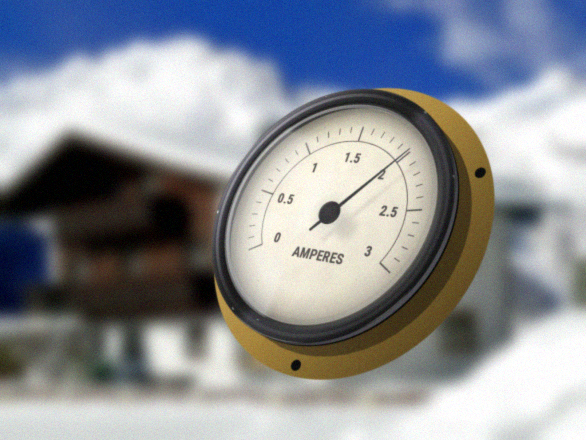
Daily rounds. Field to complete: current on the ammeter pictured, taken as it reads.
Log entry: 2 A
